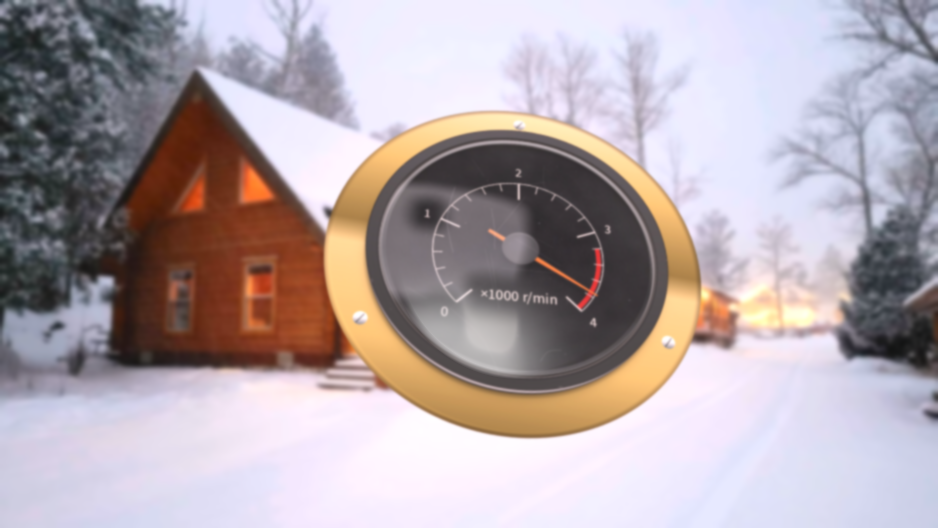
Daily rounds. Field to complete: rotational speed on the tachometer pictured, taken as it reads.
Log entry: 3800 rpm
